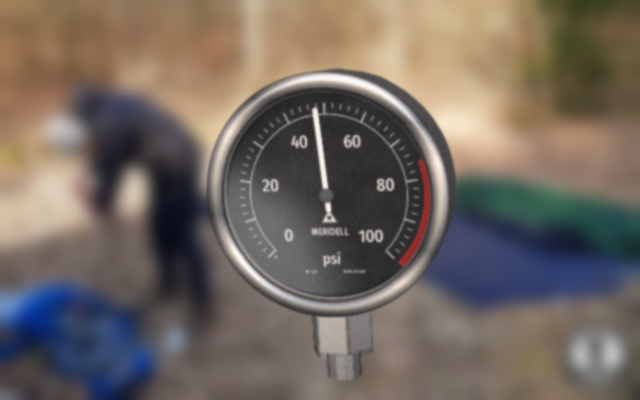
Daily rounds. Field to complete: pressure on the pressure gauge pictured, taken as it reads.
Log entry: 48 psi
